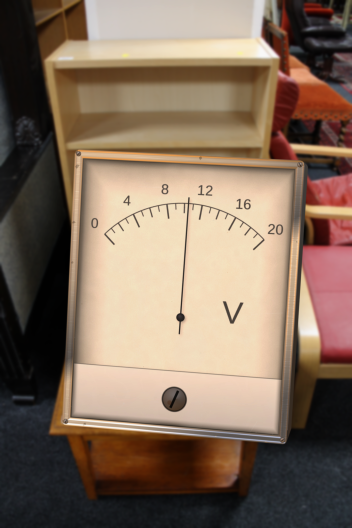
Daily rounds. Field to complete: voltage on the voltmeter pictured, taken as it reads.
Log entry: 10.5 V
